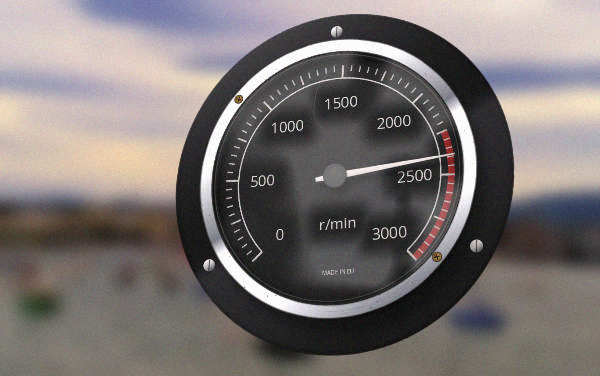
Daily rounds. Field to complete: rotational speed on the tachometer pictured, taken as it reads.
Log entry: 2400 rpm
